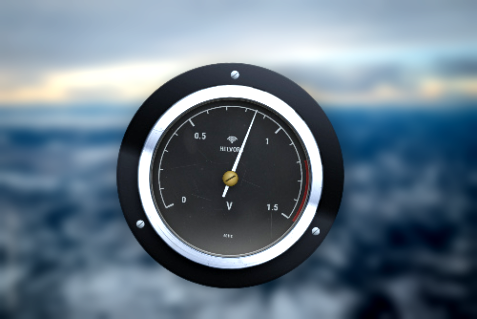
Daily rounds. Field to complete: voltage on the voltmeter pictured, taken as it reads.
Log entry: 0.85 V
